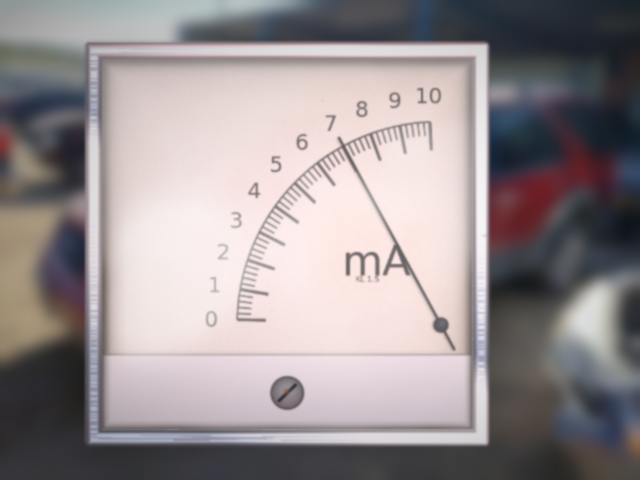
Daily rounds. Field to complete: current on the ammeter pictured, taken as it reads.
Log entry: 7 mA
